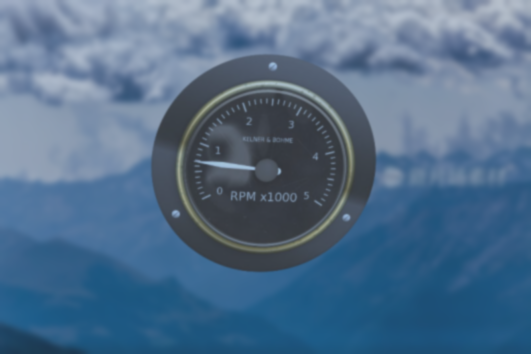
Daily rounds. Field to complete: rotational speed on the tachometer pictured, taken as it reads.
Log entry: 700 rpm
